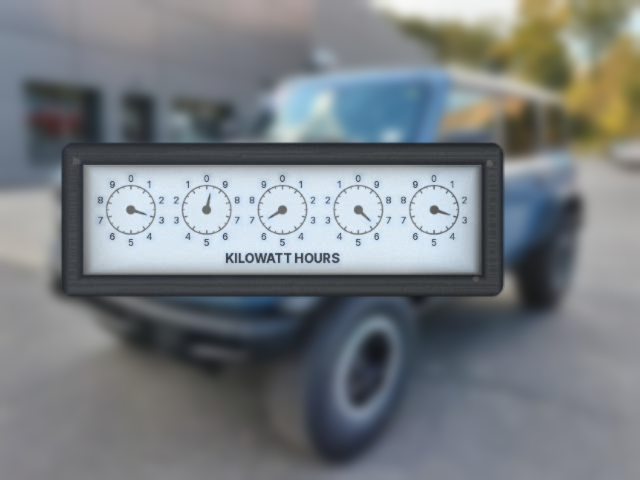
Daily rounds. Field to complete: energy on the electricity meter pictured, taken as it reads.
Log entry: 29663 kWh
